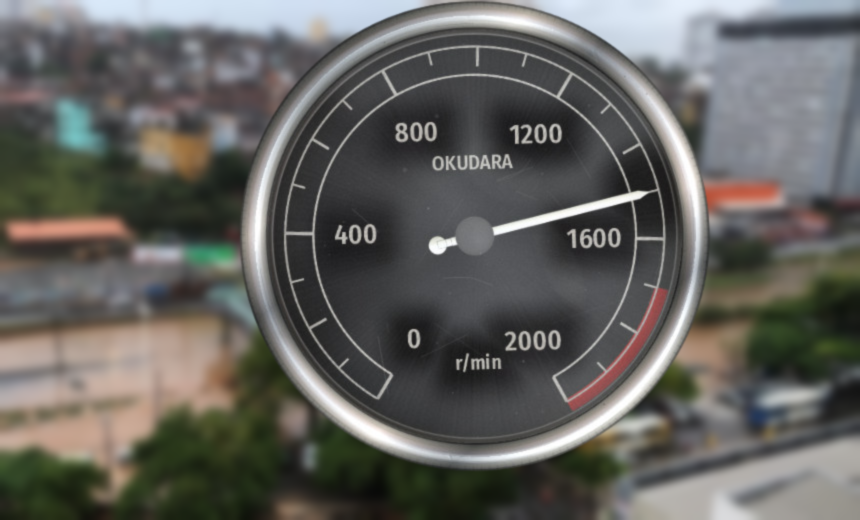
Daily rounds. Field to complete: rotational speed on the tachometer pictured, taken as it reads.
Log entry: 1500 rpm
